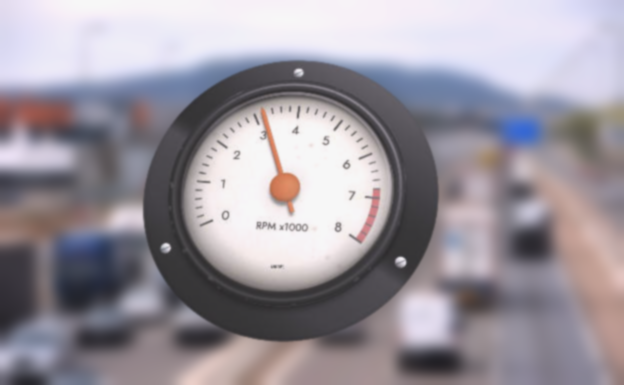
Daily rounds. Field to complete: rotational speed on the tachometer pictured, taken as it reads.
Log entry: 3200 rpm
